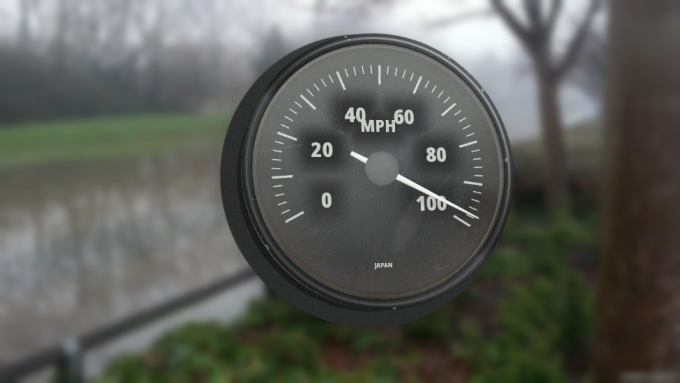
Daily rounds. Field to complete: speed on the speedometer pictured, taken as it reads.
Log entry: 98 mph
